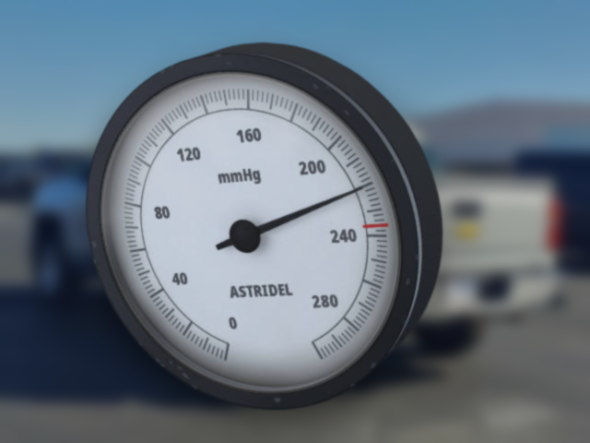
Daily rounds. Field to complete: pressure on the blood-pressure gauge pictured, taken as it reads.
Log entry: 220 mmHg
